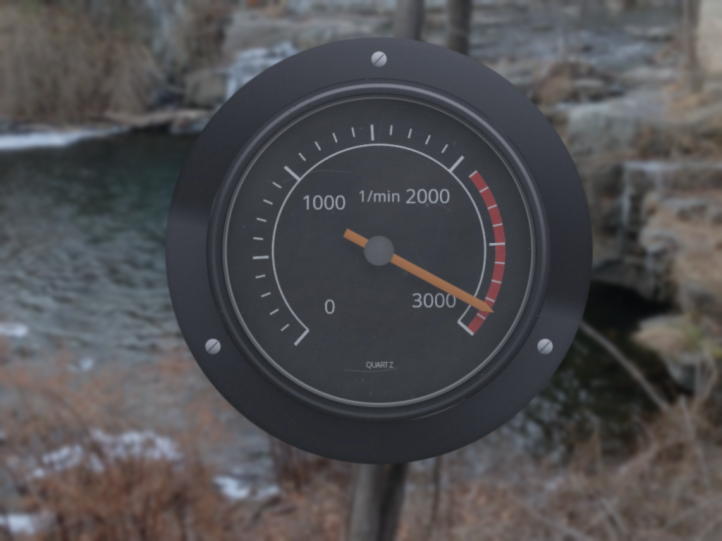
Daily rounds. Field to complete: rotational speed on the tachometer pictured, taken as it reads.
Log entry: 2850 rpm
